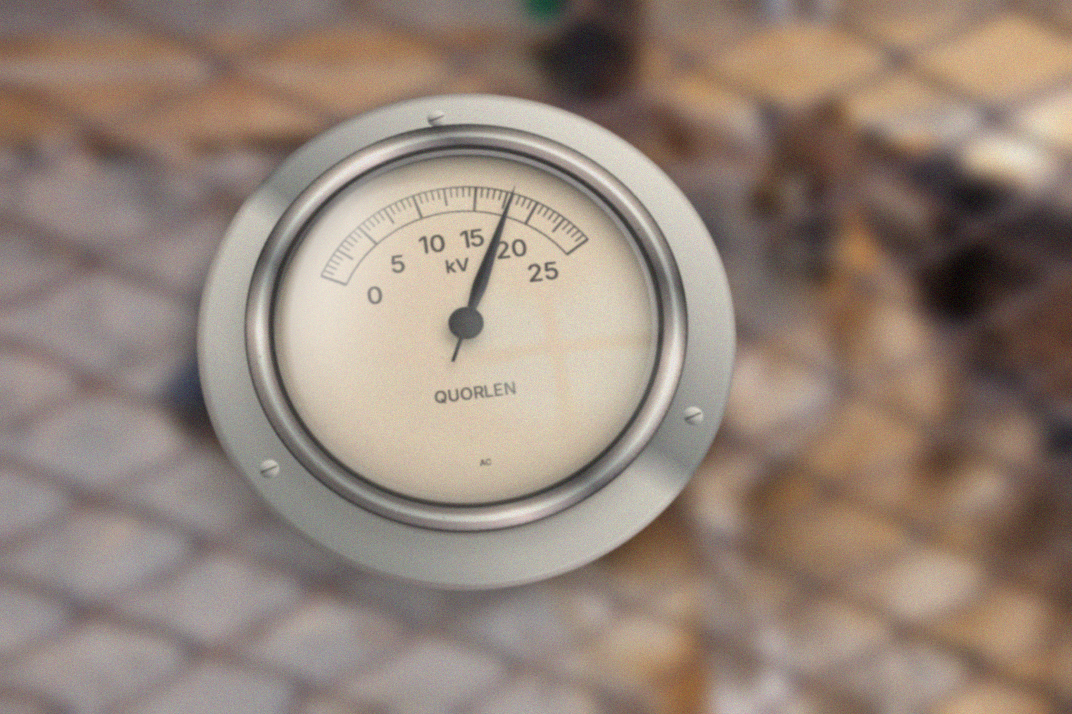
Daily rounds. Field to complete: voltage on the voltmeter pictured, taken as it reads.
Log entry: 18 kV
